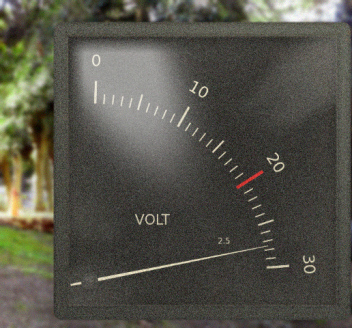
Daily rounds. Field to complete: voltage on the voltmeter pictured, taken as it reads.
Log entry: 27.5 V
